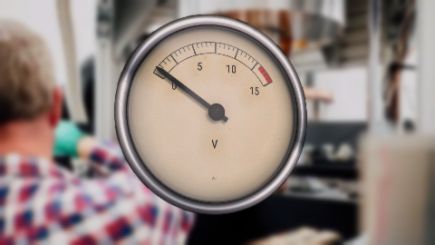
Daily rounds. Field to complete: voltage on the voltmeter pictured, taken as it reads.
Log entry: 0.5 V
